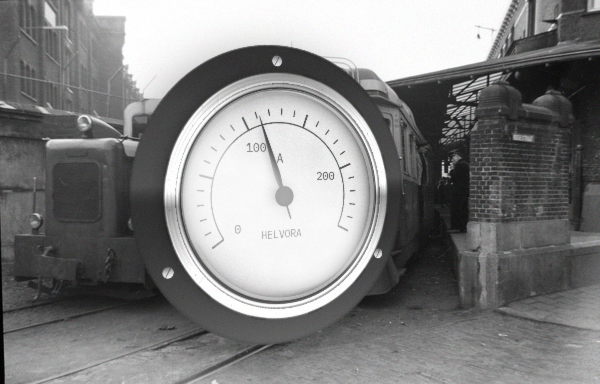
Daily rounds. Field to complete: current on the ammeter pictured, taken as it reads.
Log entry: 110 A
